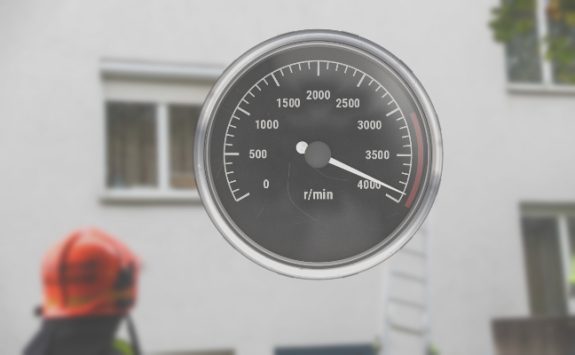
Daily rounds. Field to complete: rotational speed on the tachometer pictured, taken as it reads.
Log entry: 3900 rpm
